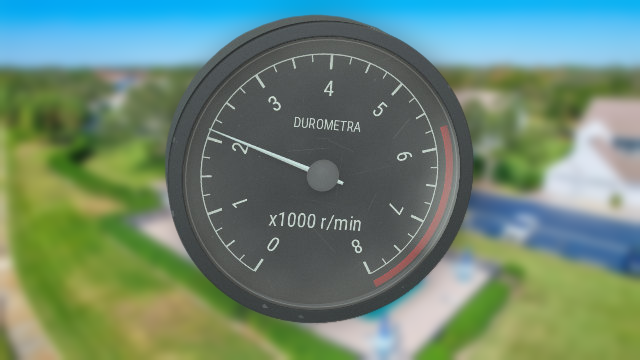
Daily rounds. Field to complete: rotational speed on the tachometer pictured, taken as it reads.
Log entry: 2125 rpm
